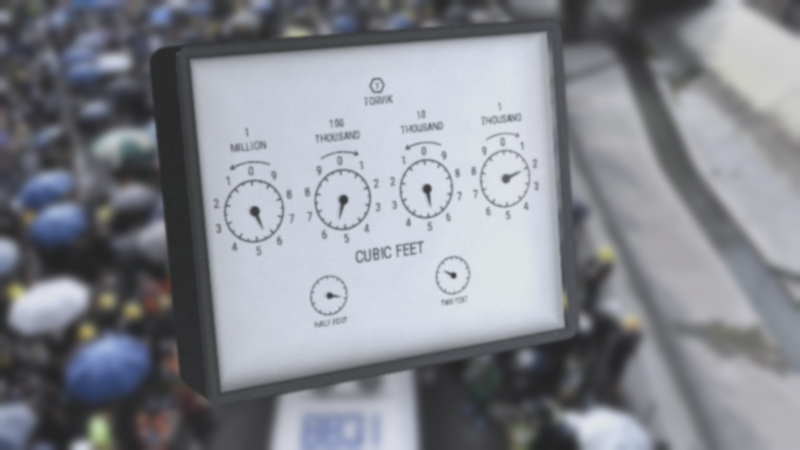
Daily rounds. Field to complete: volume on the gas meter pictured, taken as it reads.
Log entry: 555200 ft³
